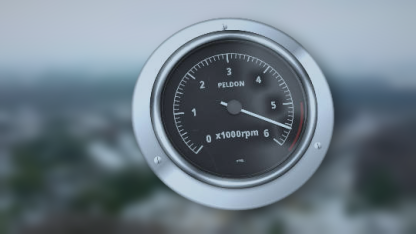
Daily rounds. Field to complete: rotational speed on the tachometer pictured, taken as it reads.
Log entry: 5600 rpm
